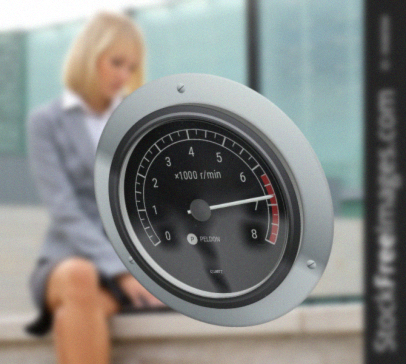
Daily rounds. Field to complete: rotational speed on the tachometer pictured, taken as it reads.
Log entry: 6750 rpm
